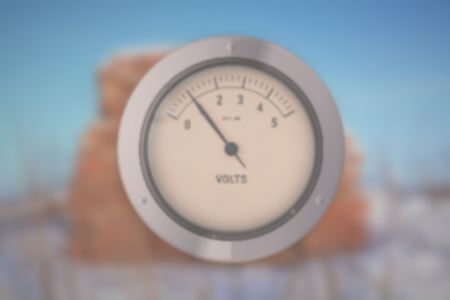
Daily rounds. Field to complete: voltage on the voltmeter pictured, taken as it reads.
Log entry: 1 V
